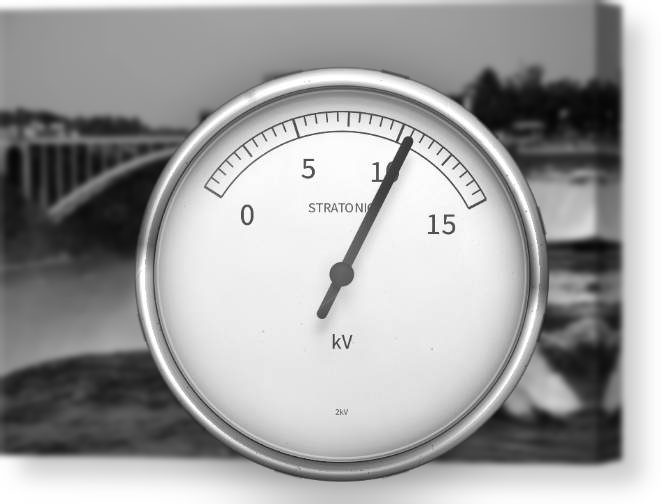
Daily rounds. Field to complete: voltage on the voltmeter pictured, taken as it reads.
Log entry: 10.5 kV
